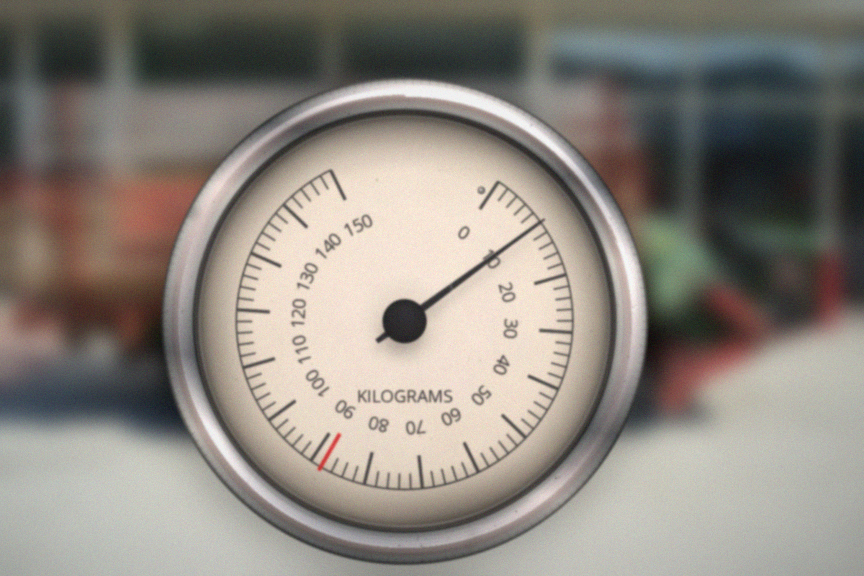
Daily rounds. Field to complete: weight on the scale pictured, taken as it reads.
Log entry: 10 kg
